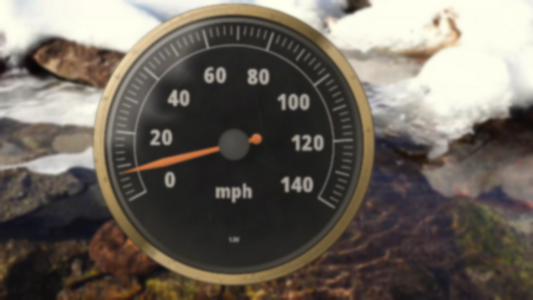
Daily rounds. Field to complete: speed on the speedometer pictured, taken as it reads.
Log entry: 8 mph
